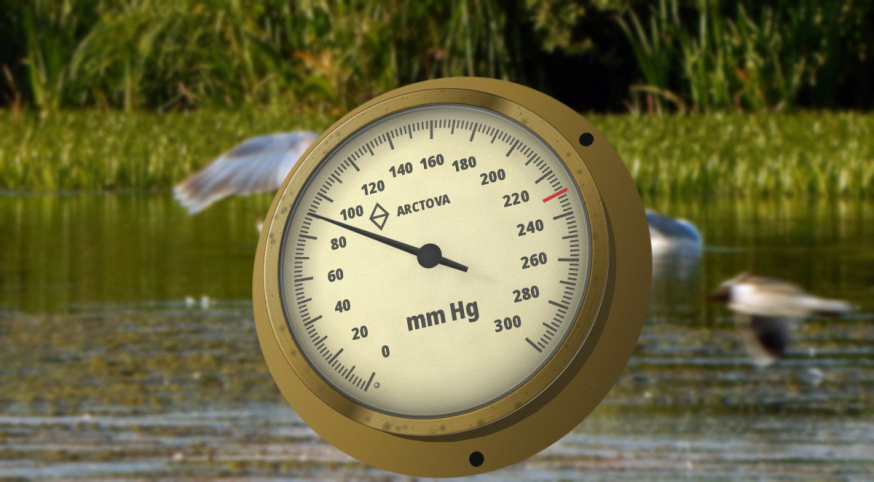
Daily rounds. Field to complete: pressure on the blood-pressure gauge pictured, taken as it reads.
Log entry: 90 mmHg
